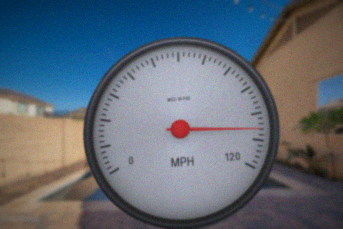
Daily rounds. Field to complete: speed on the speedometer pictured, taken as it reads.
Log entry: 106 mph
